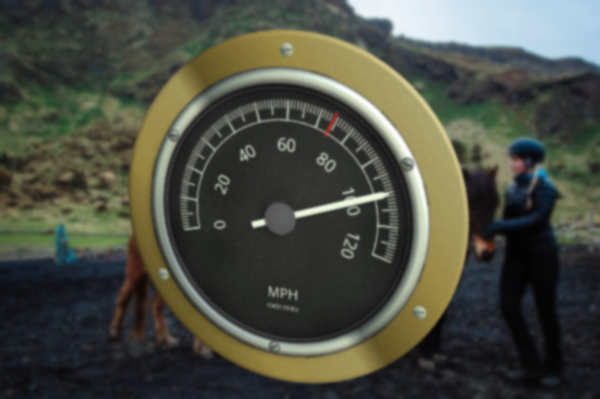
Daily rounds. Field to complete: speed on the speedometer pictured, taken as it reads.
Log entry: 100 mph
